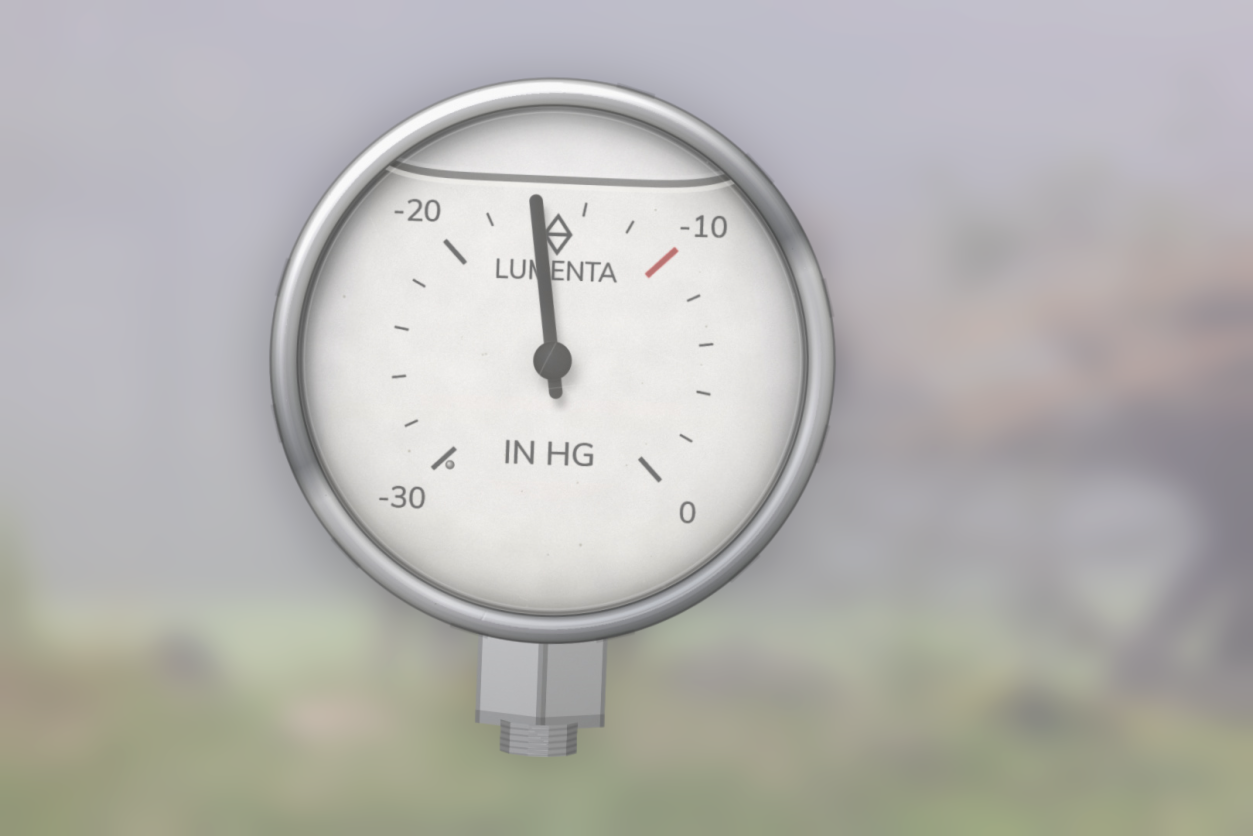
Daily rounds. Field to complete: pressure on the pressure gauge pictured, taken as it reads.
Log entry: -16 inHg
